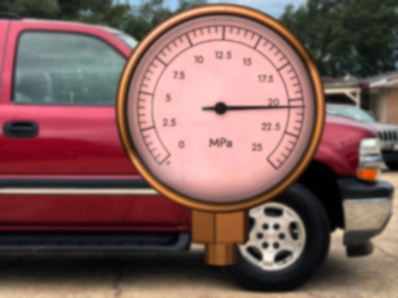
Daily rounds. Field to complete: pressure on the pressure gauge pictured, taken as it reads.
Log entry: 20.5 MPa
